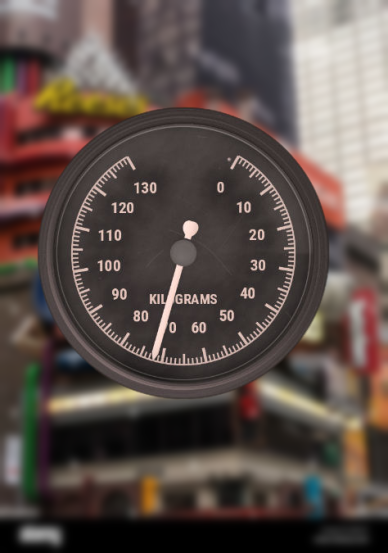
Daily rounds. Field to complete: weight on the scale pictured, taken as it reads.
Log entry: 72 kg
